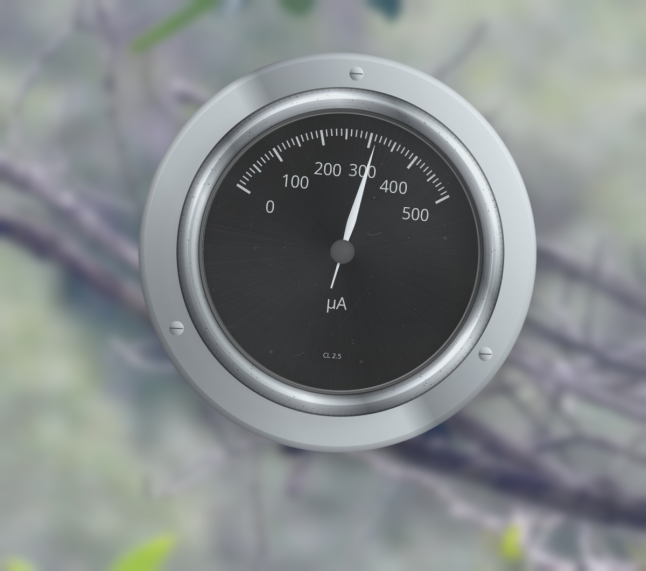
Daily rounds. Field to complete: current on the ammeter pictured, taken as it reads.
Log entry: 310 µA
